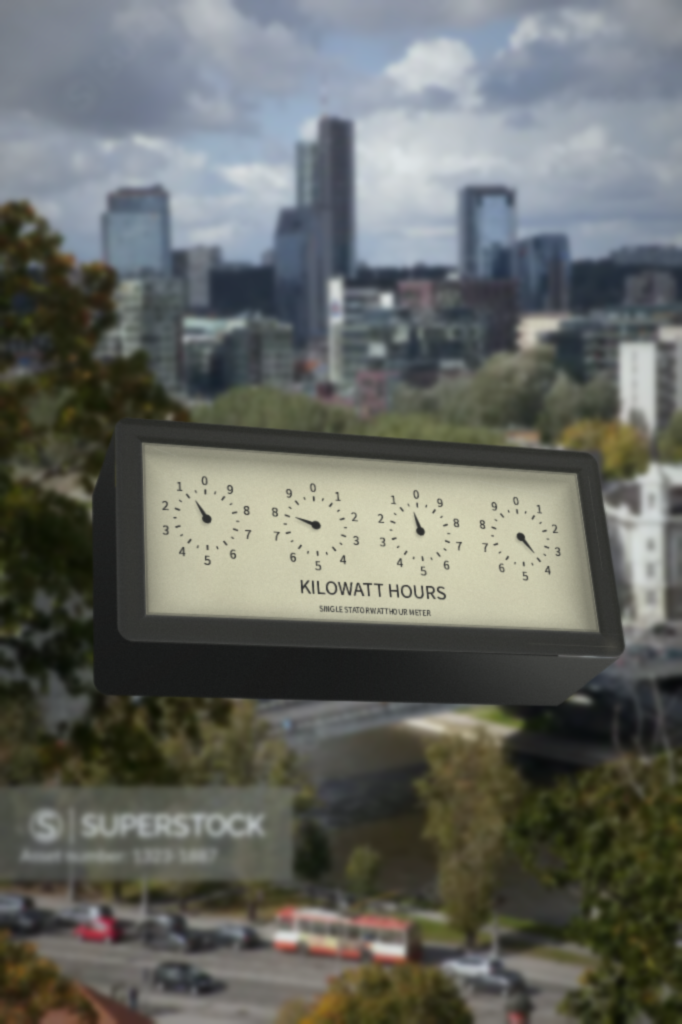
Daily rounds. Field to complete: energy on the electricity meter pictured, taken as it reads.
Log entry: 804 kWh
